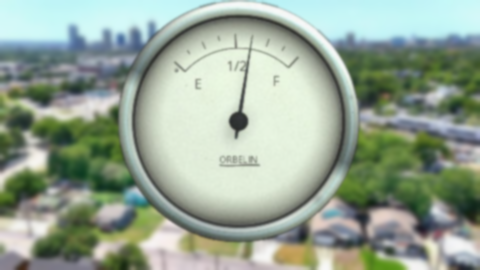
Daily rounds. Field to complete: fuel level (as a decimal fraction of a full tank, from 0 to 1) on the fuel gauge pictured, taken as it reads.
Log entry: 0.625
